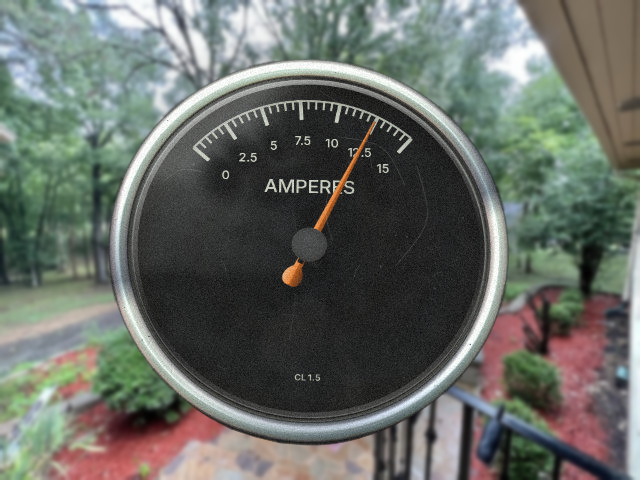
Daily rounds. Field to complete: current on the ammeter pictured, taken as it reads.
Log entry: 12.5 A
